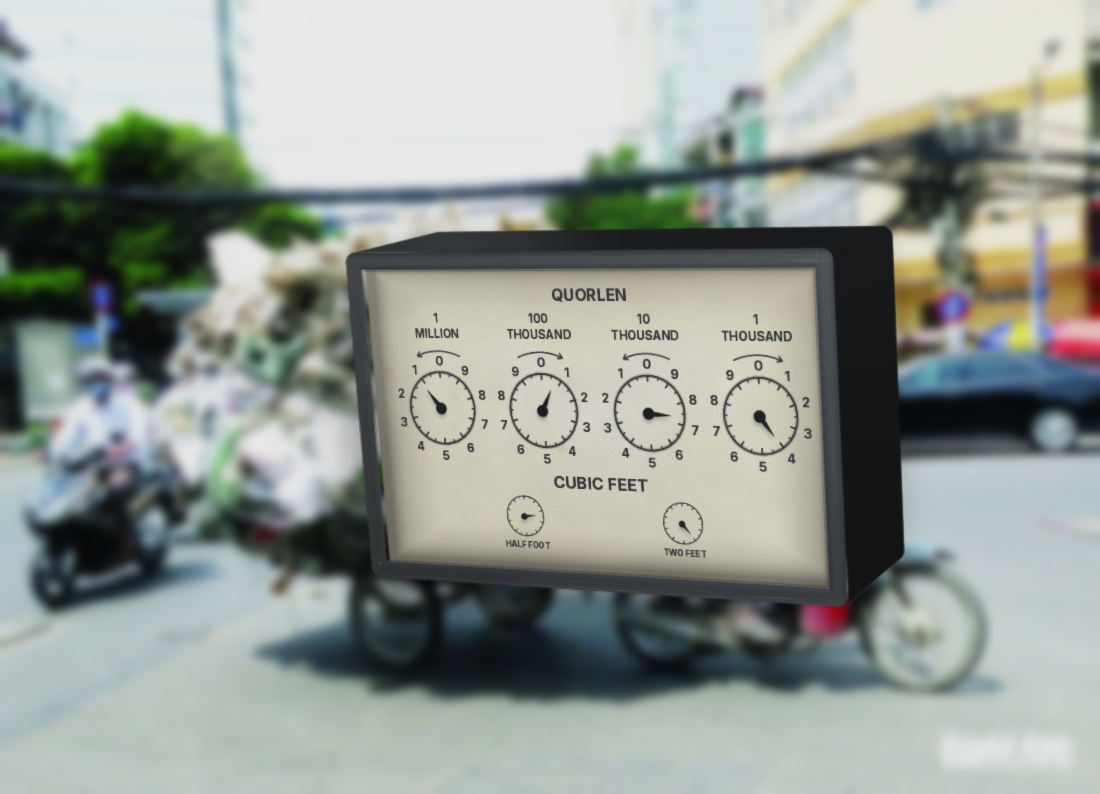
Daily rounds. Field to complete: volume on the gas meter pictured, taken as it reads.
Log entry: 107400 ft³
